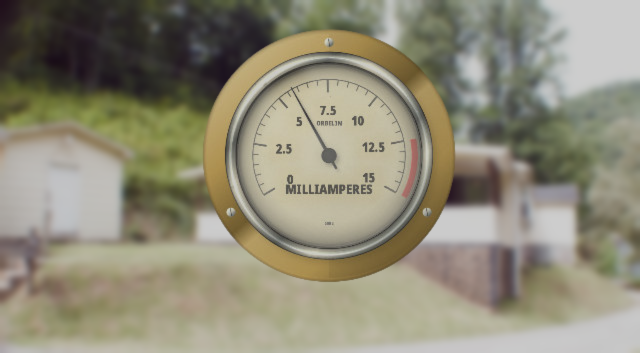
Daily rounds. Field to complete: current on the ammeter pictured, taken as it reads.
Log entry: 5.75 mA
